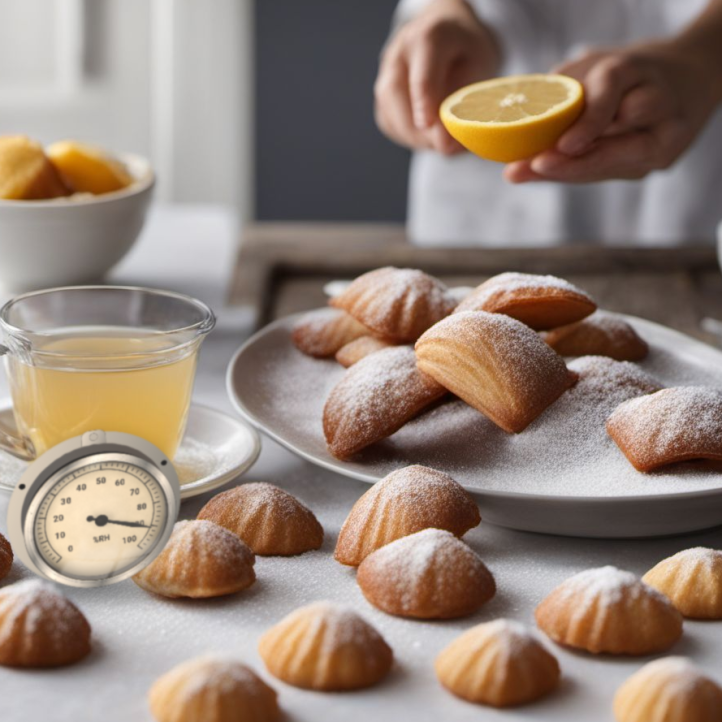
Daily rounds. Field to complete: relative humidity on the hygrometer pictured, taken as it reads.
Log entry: 90 %
